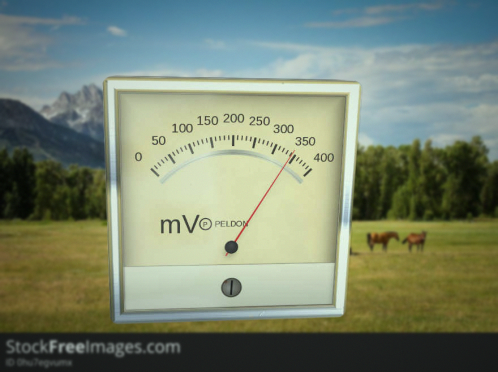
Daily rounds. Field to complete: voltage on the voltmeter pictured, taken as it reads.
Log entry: 340 mV
